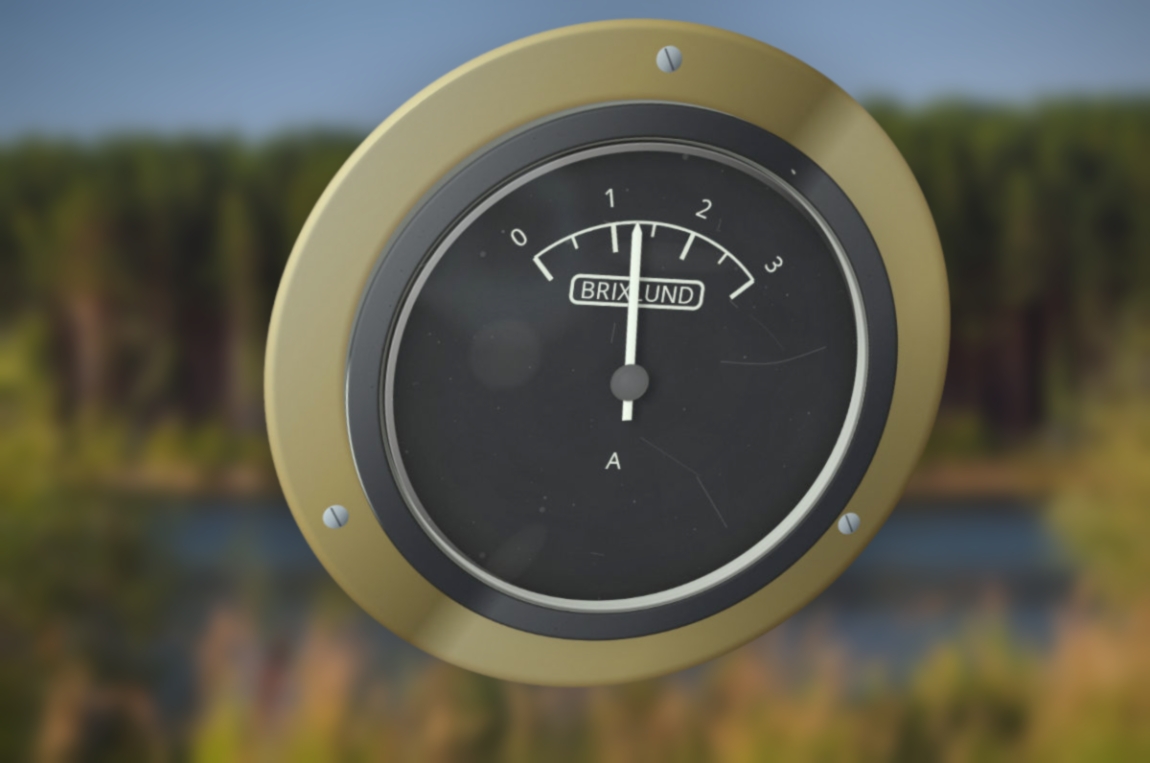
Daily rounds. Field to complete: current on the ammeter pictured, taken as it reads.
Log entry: 1.25 A
